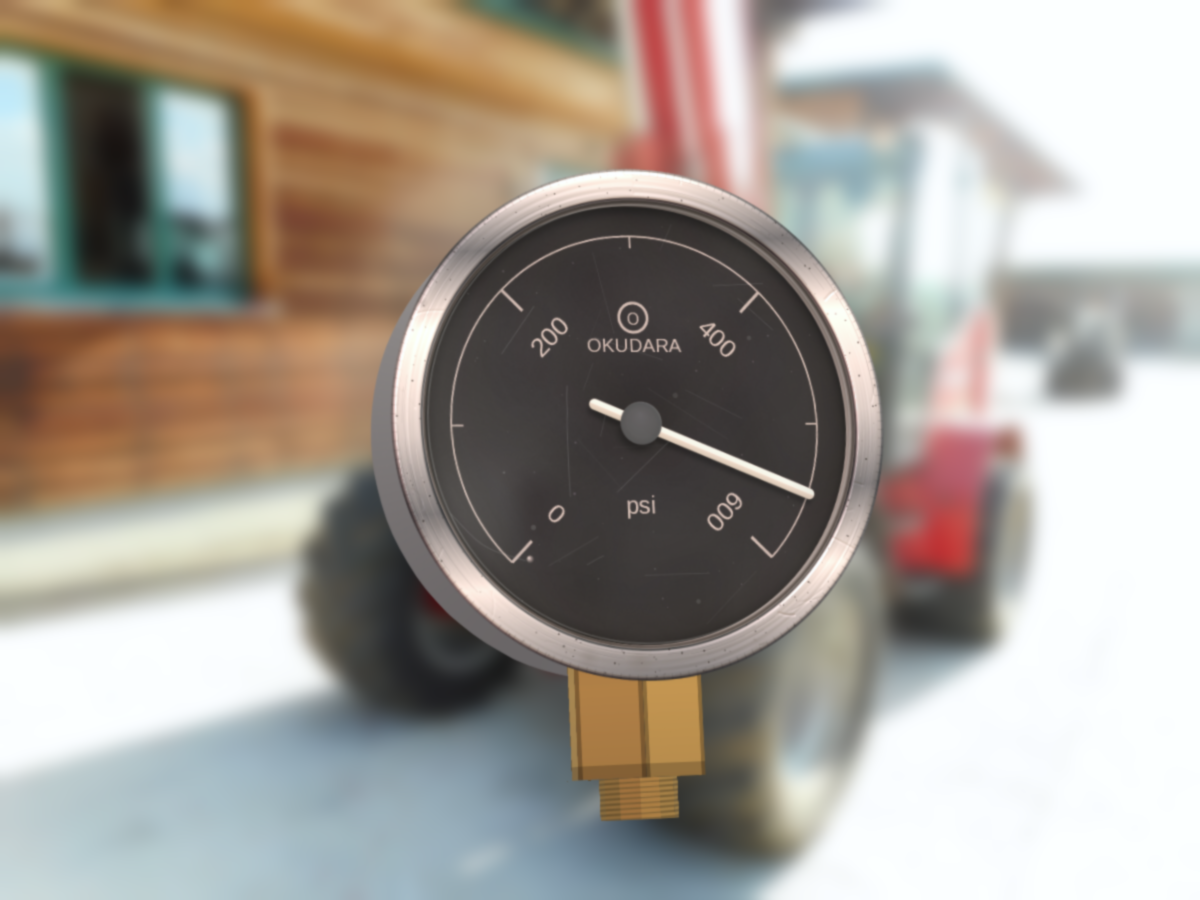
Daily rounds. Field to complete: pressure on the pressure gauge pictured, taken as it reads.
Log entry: 550 psi
